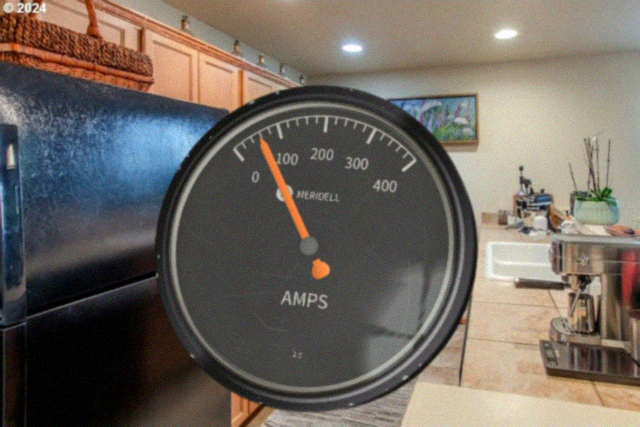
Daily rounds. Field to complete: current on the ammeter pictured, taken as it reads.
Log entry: 60 A
